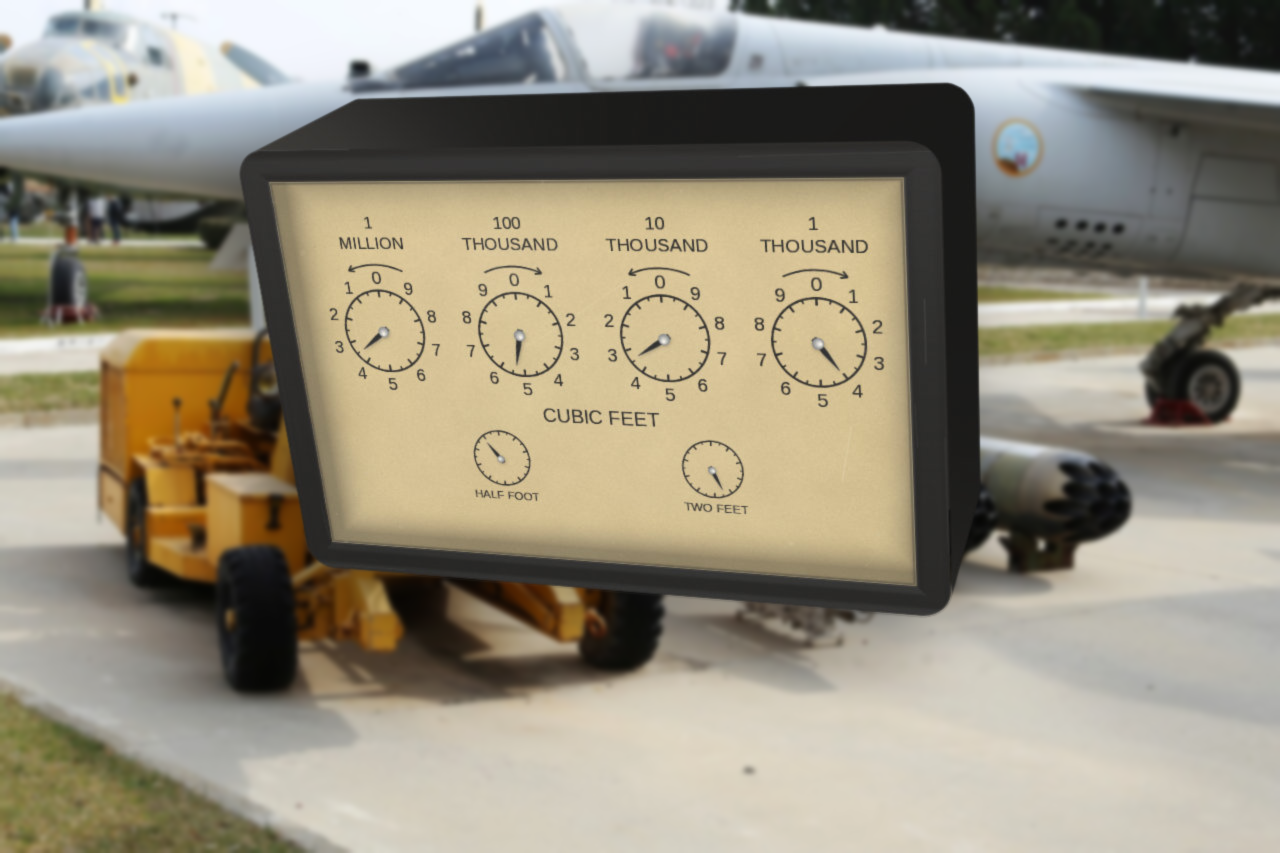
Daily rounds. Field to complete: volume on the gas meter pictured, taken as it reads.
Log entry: 353400 ft³
